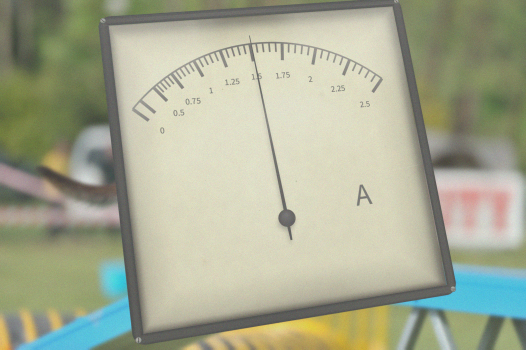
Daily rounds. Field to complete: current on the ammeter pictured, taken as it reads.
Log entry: 1.5 A
